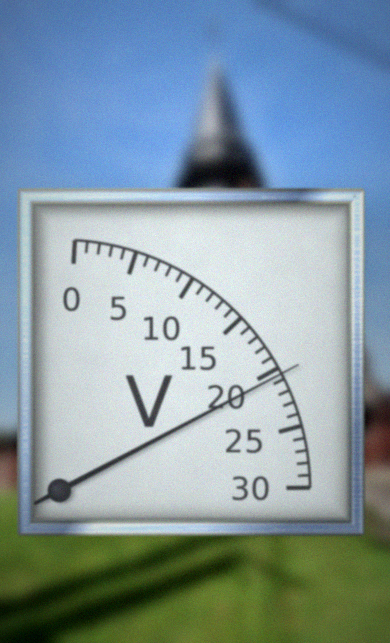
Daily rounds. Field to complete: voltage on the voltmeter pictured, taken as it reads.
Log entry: 20.5 V
